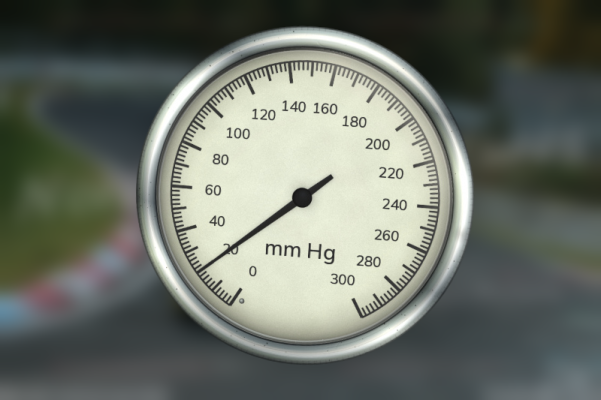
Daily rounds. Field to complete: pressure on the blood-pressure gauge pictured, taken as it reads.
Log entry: 20 mmHg
